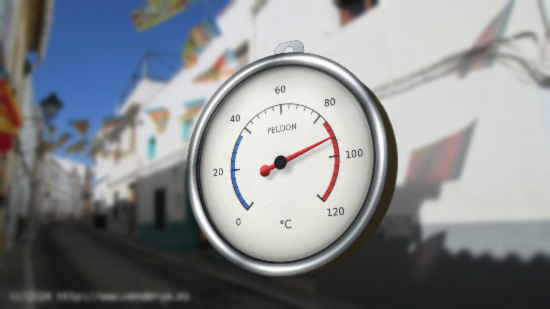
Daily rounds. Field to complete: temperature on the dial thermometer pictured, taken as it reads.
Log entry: 92 °C
